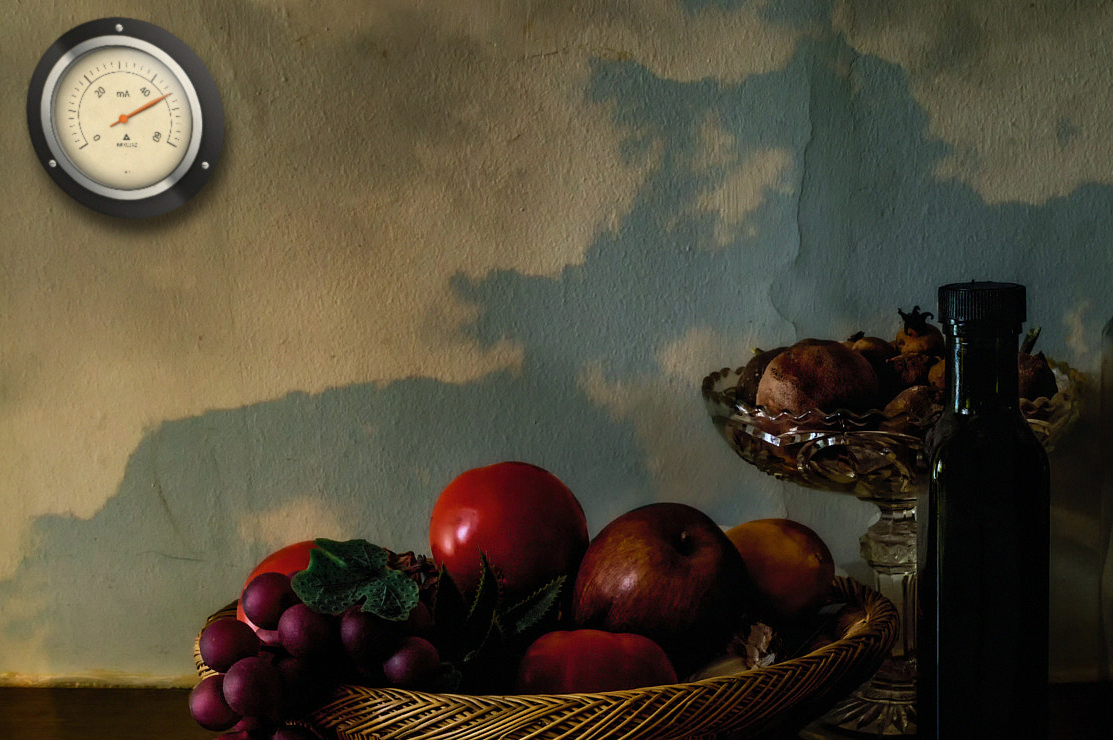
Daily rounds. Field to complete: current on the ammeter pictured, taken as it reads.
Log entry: 46 mA
